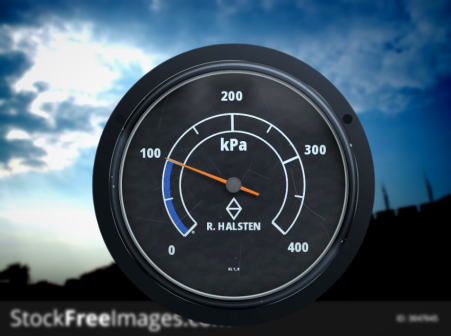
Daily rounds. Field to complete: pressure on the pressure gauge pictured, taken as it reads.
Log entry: 100 kPa
